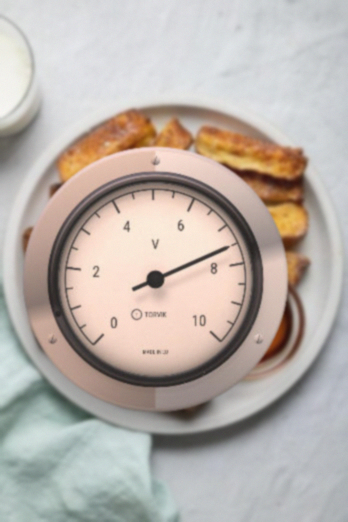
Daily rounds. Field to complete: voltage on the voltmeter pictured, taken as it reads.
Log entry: 7.5 V
